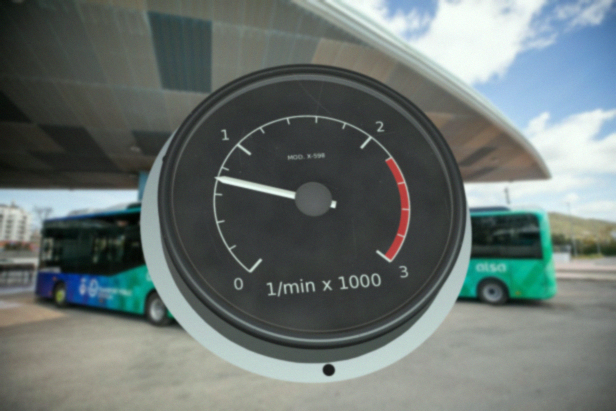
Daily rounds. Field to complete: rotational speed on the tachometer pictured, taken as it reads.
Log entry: 700 rpm
